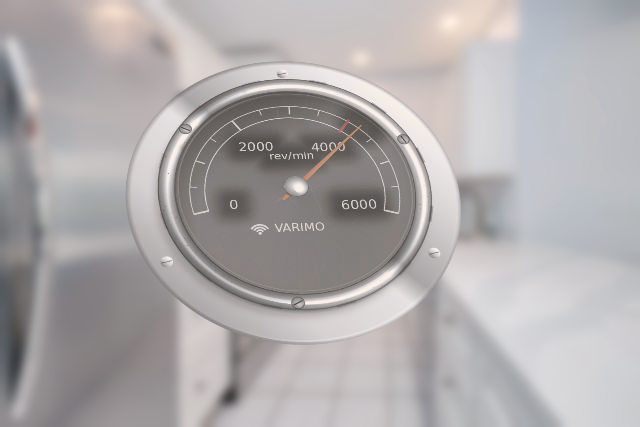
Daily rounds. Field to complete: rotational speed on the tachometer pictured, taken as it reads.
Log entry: 4250 rpm
